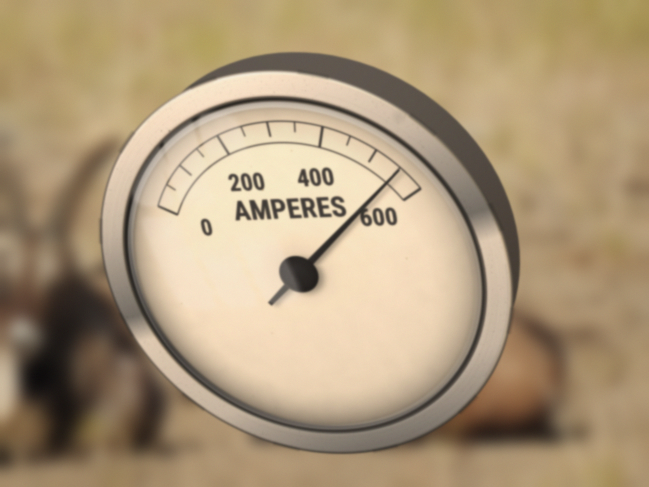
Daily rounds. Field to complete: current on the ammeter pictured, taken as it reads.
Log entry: 550 A
